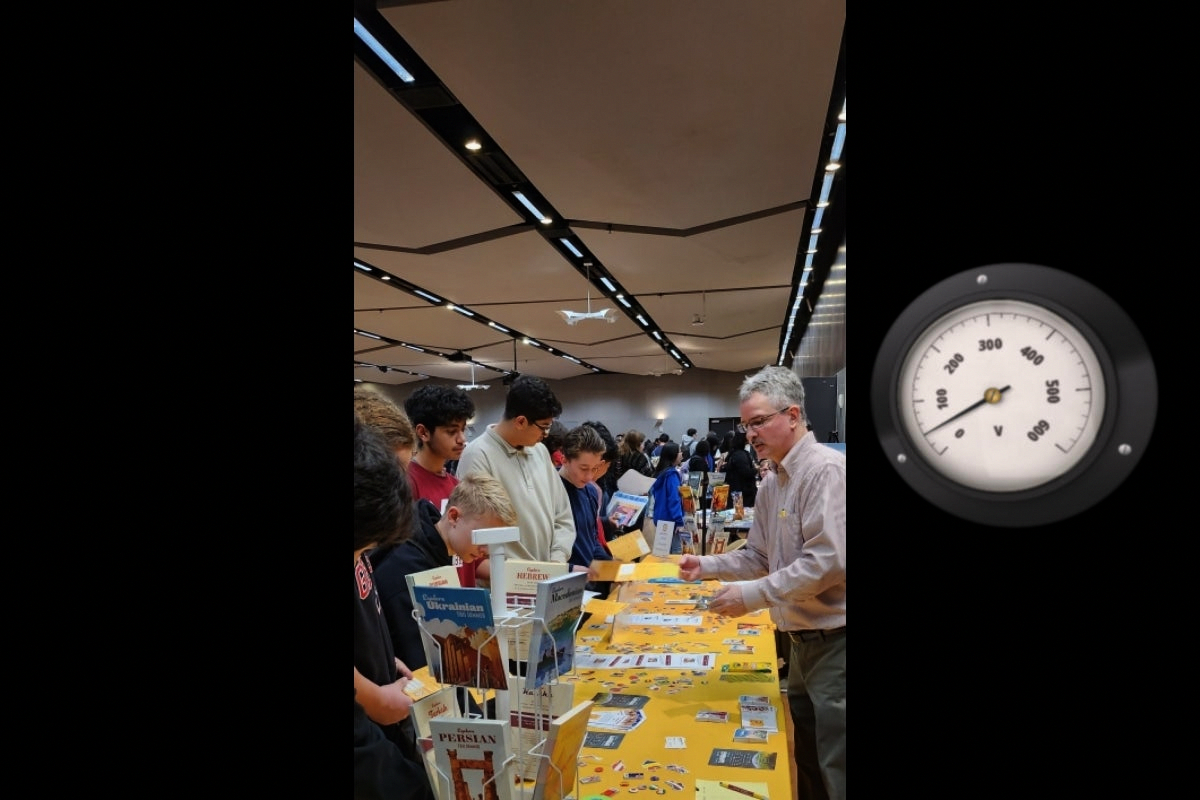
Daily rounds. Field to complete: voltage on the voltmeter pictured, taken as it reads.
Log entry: 40 V
